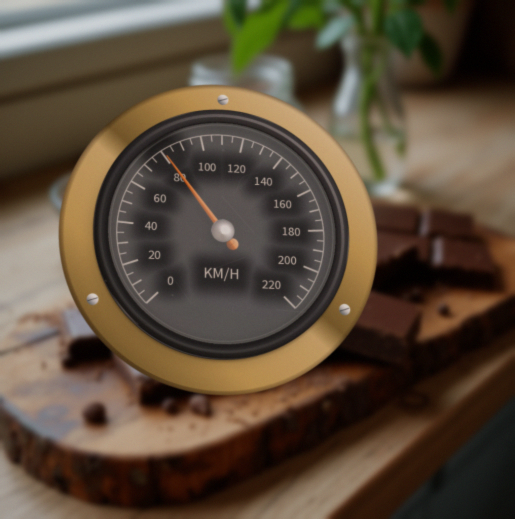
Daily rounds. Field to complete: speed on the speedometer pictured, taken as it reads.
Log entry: 80 km/h
